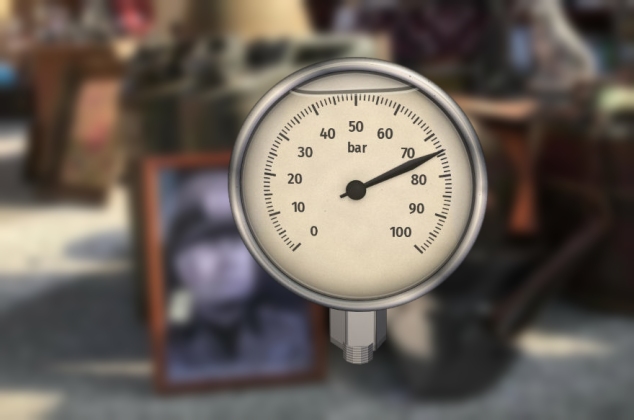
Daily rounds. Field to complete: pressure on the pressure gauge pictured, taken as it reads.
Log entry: 74 bar
